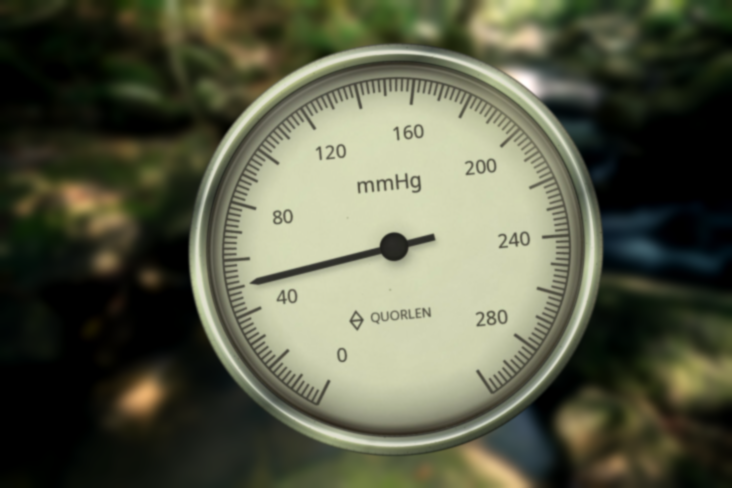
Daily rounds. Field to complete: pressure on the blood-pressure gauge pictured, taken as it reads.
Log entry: 50 mmHg
